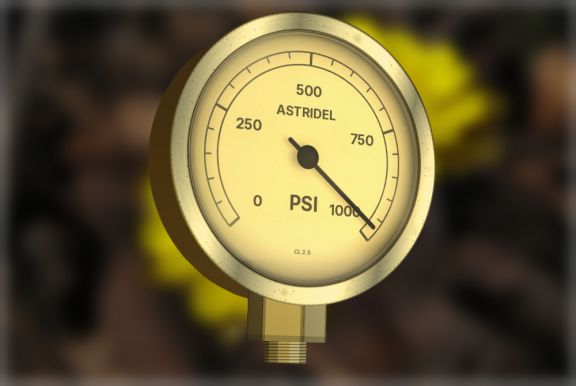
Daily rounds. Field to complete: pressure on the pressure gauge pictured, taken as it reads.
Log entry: 975 psi
